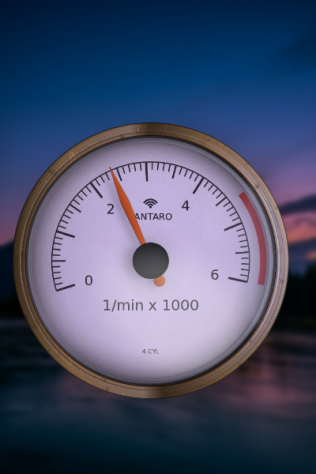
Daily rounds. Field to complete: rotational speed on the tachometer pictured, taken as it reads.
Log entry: 2400 rpm
